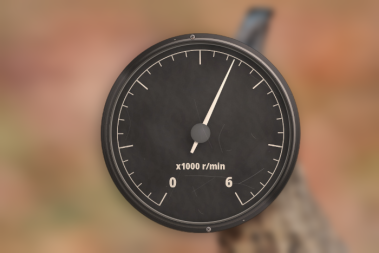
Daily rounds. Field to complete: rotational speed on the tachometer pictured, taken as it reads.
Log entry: 3500 rpm
